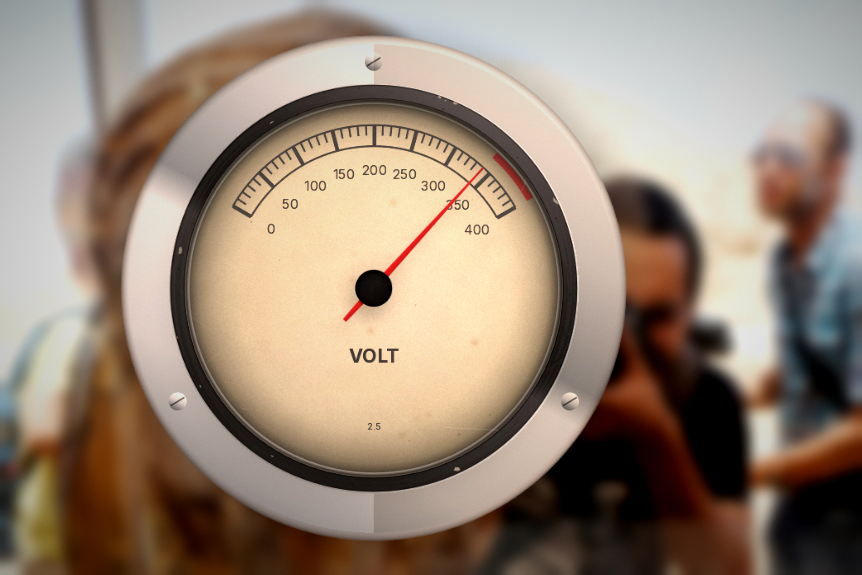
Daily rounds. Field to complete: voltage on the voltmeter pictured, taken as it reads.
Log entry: 340 V
